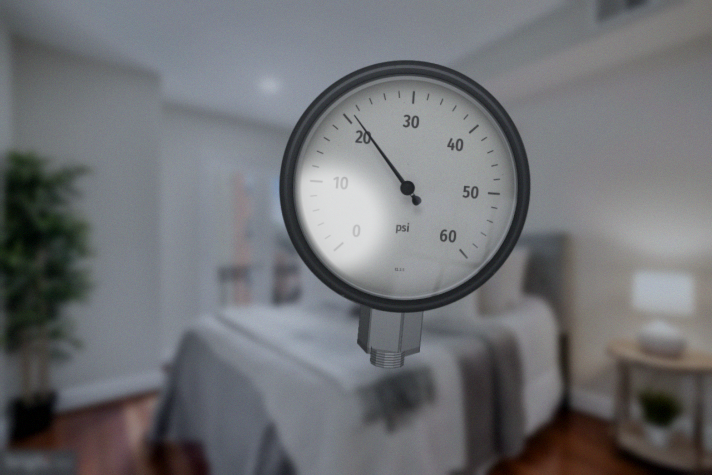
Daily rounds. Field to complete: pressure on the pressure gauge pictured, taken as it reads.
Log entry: 21 psi
